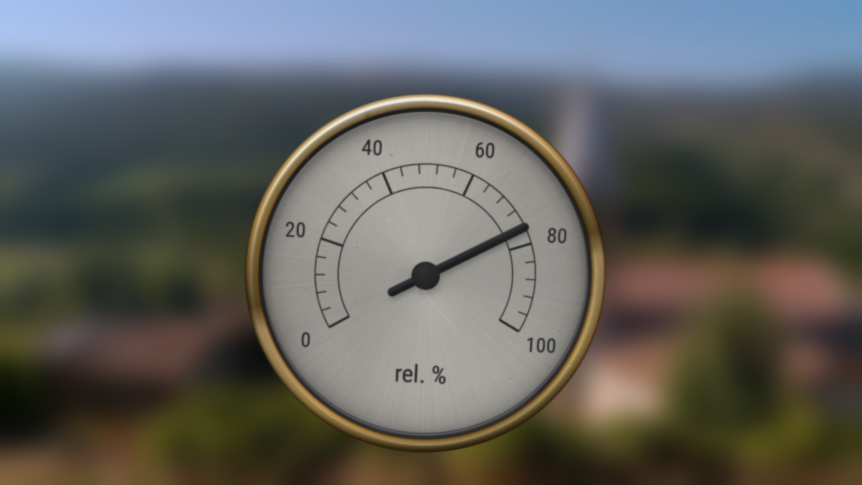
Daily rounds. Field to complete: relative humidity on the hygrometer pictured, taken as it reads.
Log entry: 76 %
